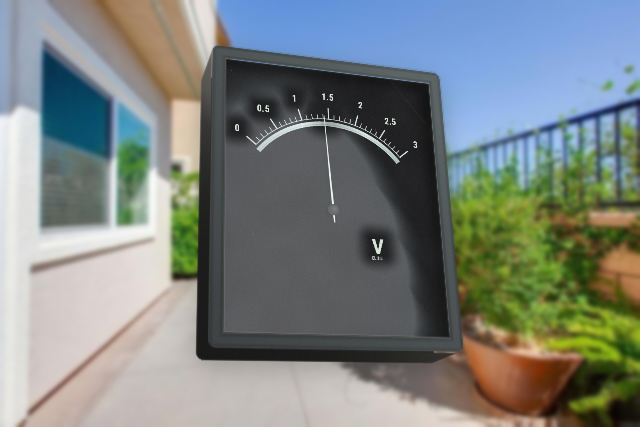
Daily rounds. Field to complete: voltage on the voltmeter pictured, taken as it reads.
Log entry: 1.4 V
